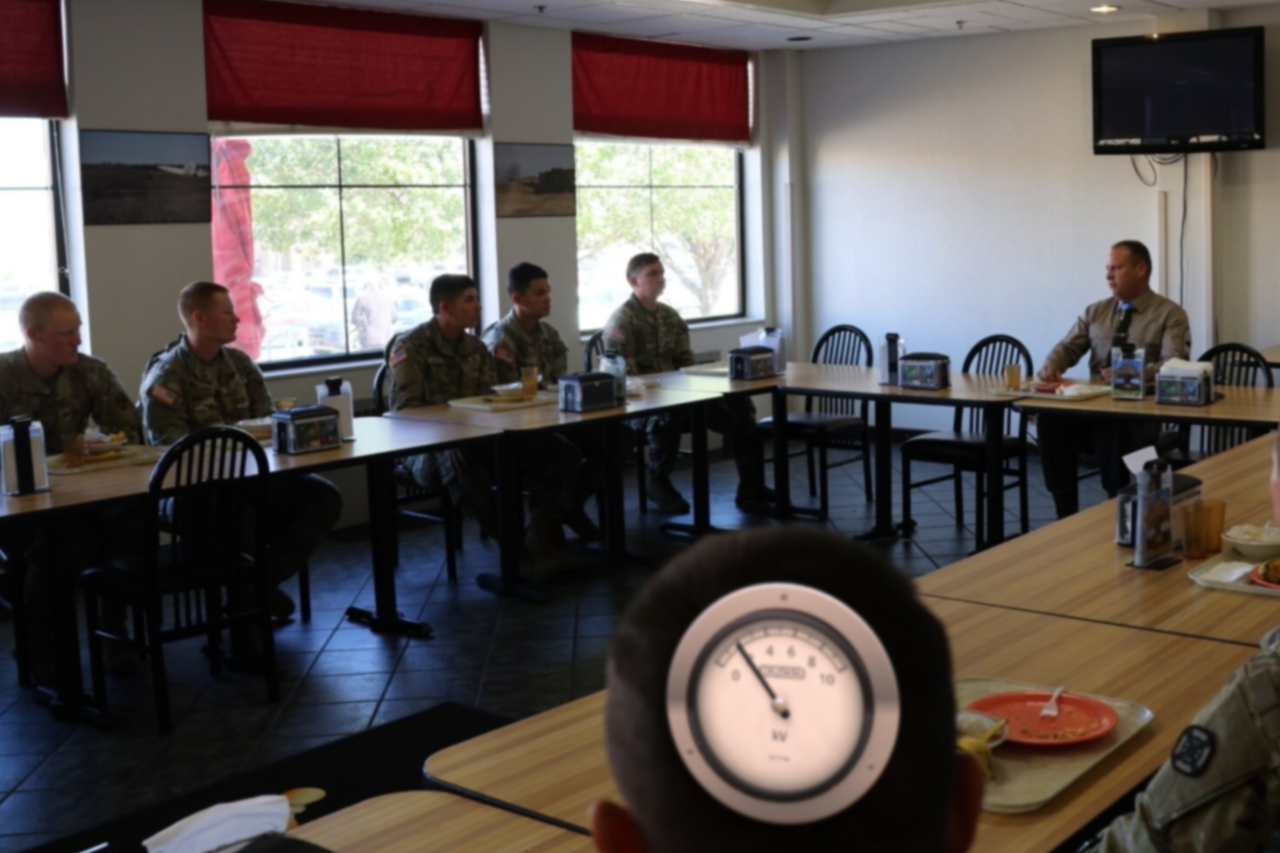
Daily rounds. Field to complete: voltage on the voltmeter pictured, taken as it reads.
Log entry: 2 kV
